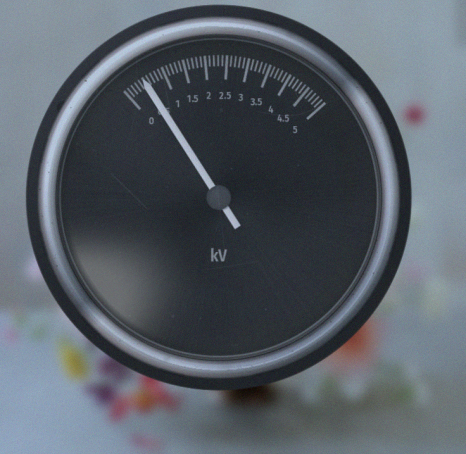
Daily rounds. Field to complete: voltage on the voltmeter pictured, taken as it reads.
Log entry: 0.5 kV
